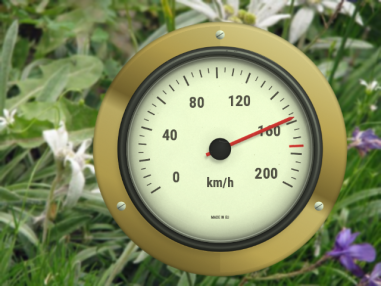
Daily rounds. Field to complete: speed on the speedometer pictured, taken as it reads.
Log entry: 157.5 km/h
